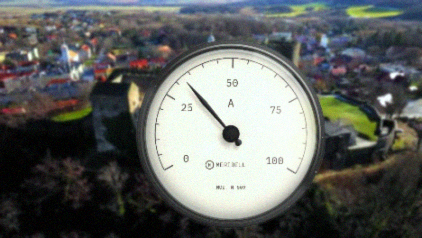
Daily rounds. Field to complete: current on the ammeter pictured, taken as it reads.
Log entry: 32.5 A
